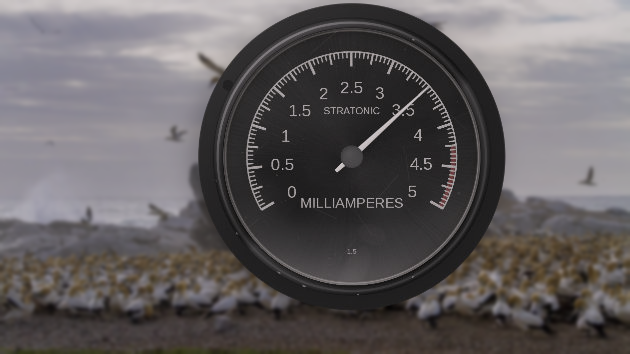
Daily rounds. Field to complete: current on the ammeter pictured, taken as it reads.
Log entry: 3.5 mA
